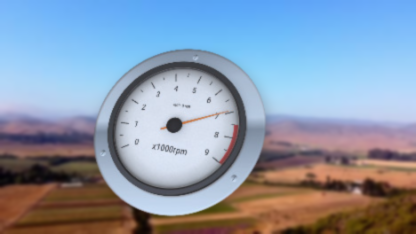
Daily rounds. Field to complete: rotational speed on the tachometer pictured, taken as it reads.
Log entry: 7000 rpm
